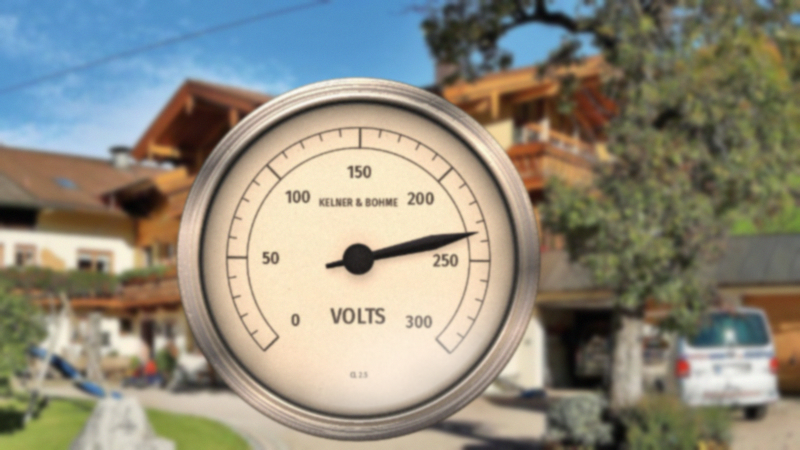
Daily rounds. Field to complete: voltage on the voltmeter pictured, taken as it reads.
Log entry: 235 V
